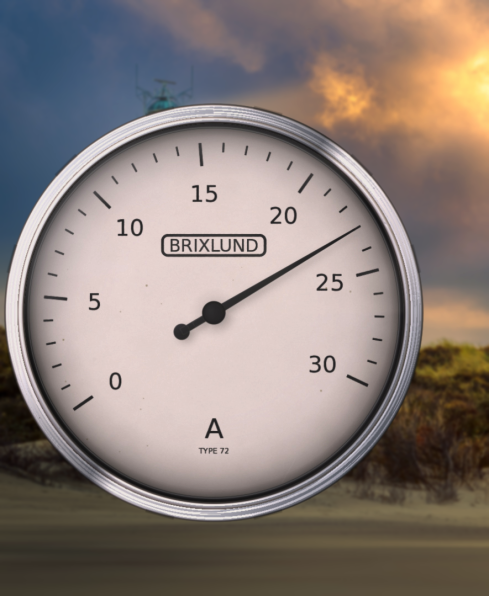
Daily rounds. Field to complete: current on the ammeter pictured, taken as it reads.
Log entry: 23 A
